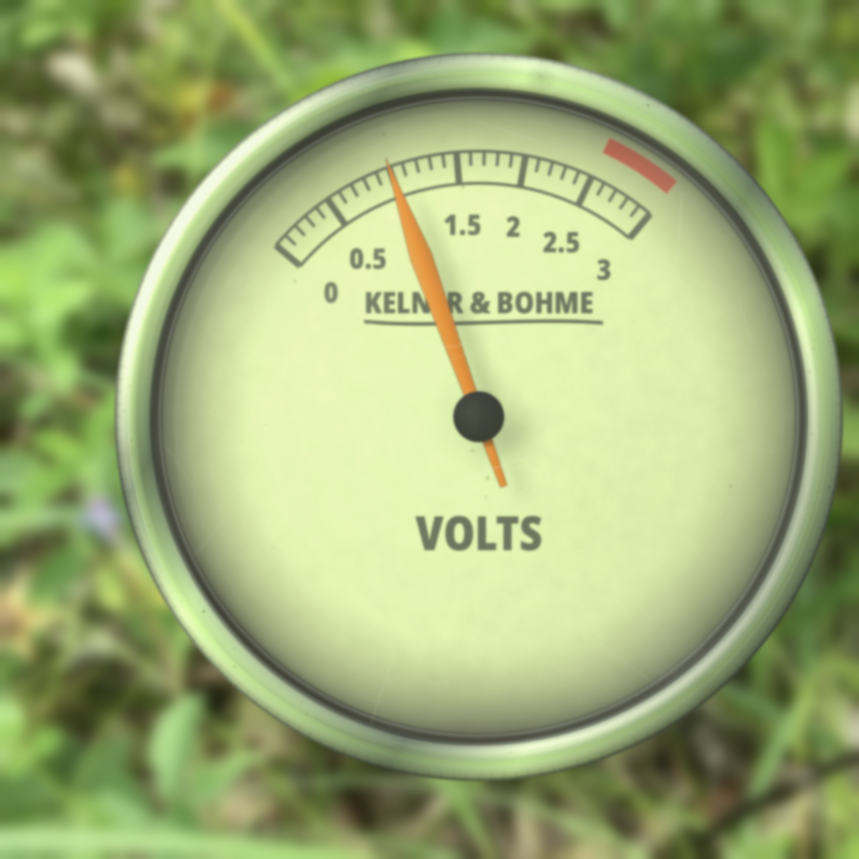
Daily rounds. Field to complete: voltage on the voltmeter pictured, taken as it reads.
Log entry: 1 V
